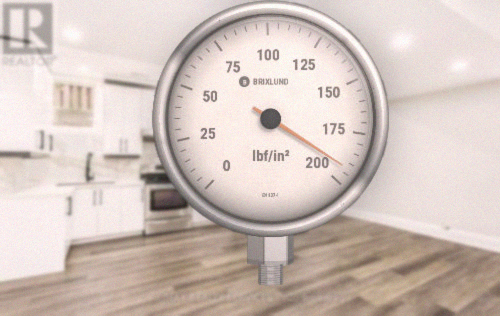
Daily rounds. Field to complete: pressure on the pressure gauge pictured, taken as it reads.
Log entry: 192.5 psi
